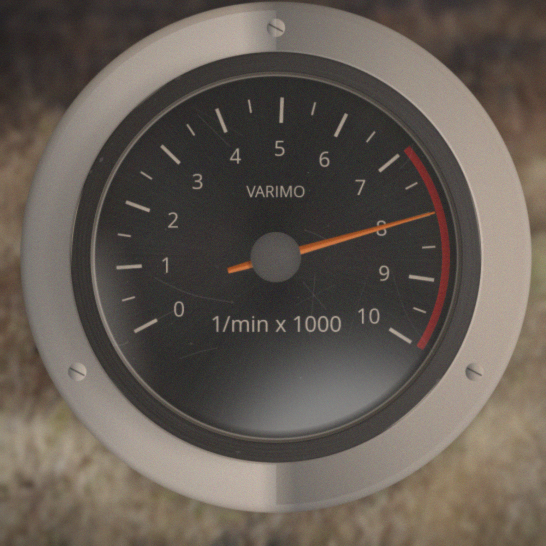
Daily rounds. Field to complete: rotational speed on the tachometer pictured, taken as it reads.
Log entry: 8000 rpm
